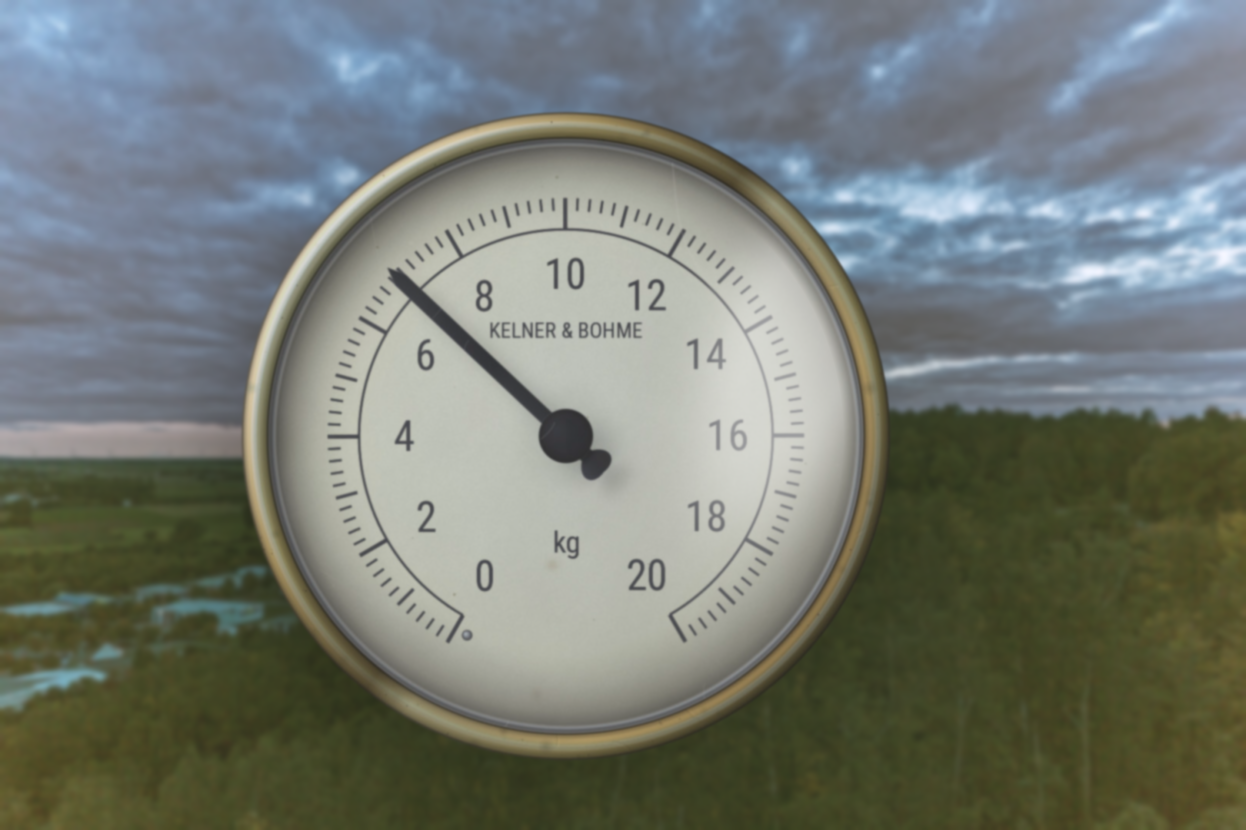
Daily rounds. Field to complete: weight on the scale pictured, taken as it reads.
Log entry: 6.9 kg
